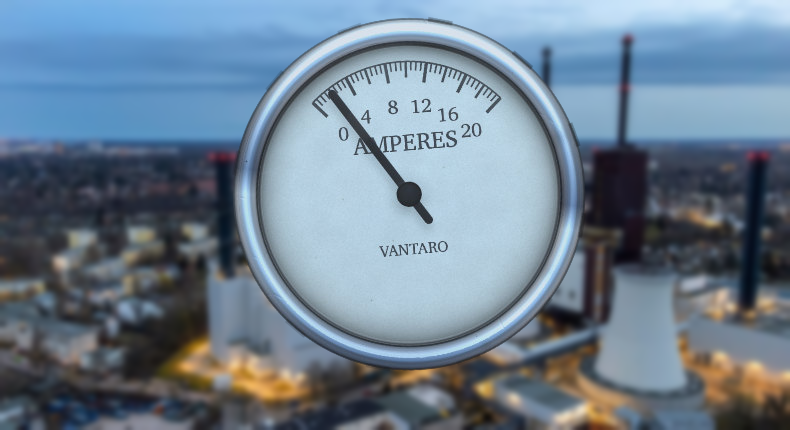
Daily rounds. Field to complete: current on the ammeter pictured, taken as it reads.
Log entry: 2 A
